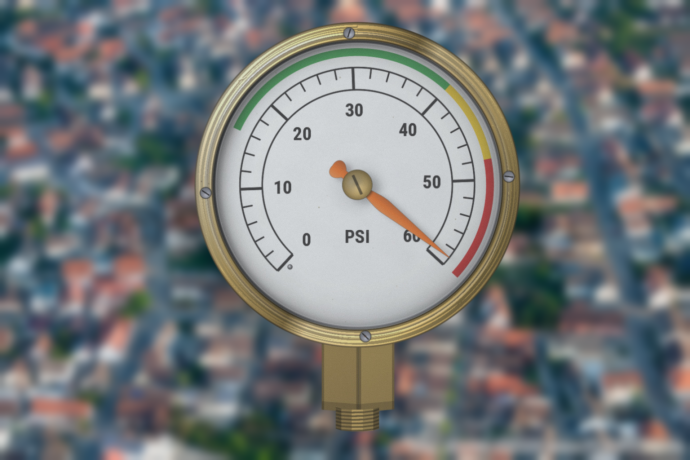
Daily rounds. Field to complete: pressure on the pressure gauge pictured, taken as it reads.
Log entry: 59 psi
